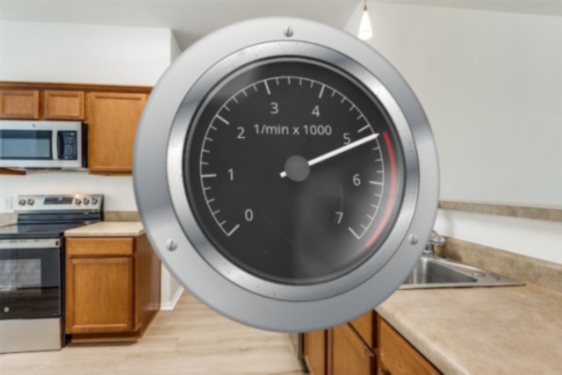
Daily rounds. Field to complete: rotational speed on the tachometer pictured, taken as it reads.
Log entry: 5200 rpm
